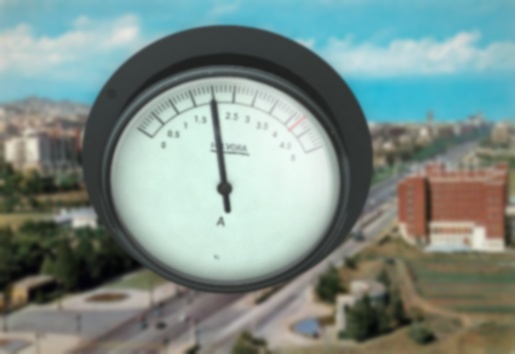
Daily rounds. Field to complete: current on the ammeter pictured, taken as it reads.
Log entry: 2 A
